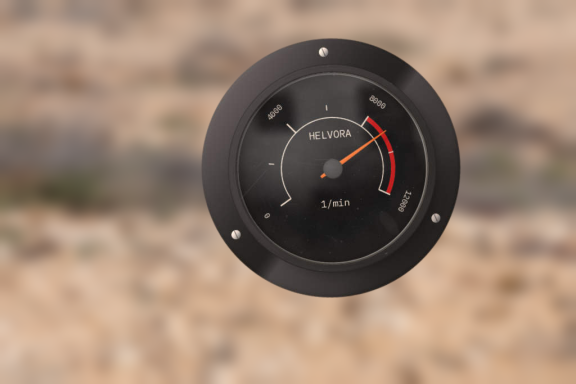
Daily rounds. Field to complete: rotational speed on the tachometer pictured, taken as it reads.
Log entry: 9000 rpm
